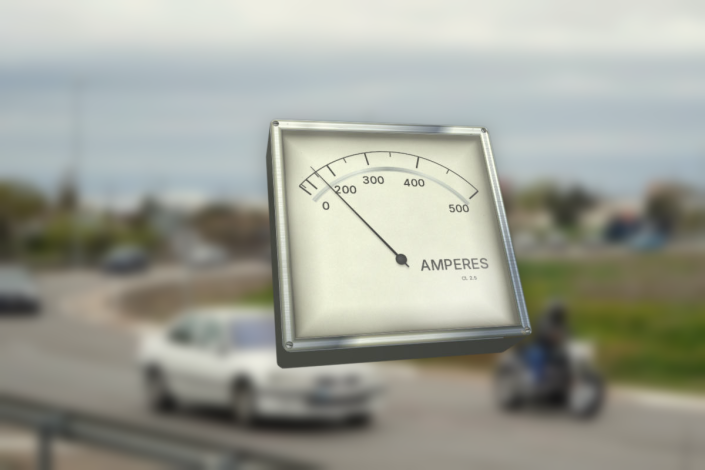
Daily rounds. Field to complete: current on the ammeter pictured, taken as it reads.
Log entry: 150 A
